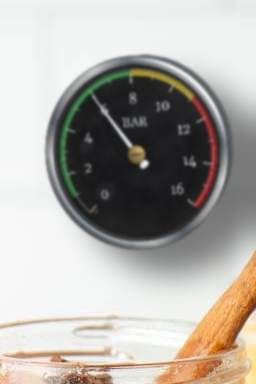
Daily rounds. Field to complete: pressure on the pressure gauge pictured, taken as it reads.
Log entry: 6 bar
